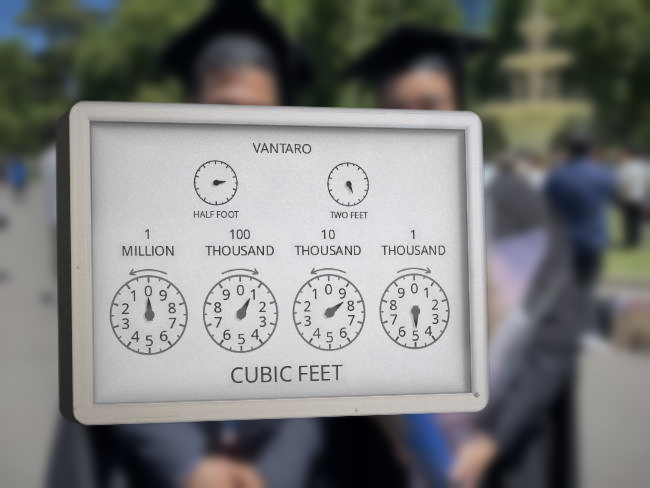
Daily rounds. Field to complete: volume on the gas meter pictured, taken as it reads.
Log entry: 8500 ft³
